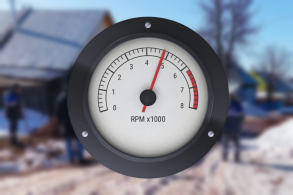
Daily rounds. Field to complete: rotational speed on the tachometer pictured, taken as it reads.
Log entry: 4800 rpm
